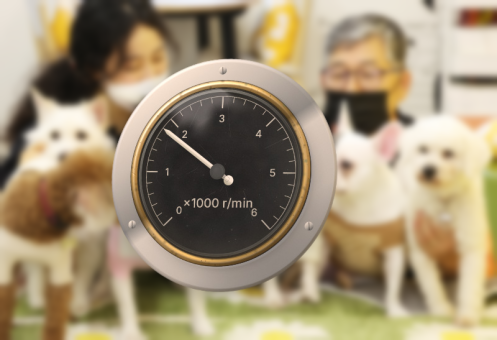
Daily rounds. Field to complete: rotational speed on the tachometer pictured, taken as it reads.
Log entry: 1800 rpm
